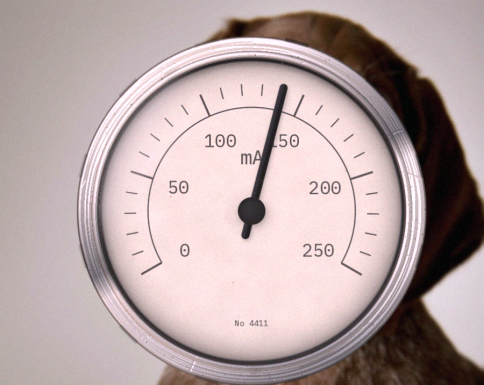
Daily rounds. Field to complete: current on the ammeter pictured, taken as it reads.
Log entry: 140 mA
